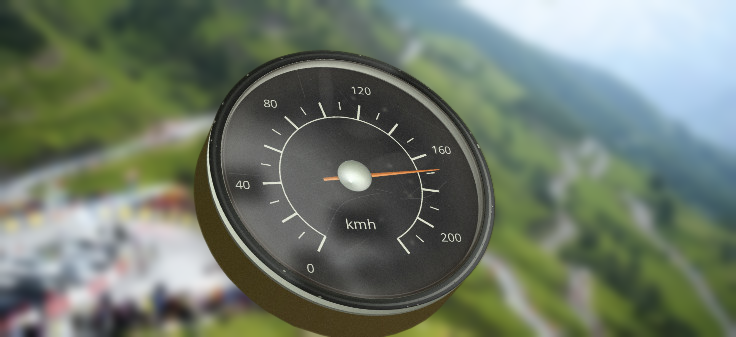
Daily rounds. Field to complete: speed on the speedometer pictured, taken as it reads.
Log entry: 170 km/h
